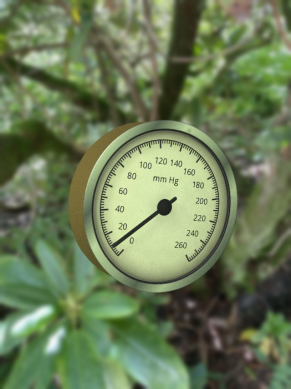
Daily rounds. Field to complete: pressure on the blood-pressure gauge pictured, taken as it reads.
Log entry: 10 mmHg
